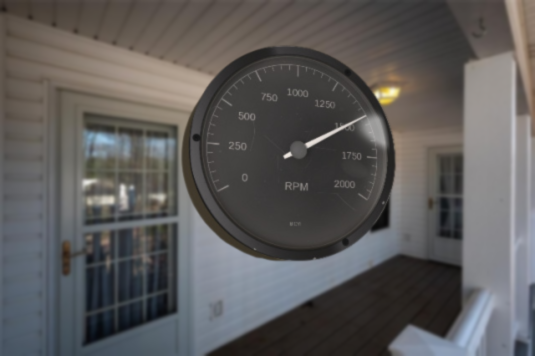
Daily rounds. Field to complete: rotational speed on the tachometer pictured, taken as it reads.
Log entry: 1500 rpm
